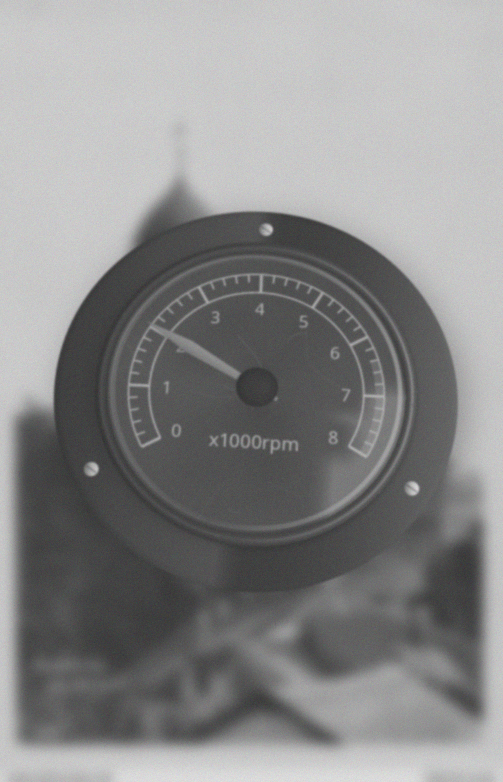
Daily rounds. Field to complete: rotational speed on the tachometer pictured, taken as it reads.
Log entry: 2000 rpm
